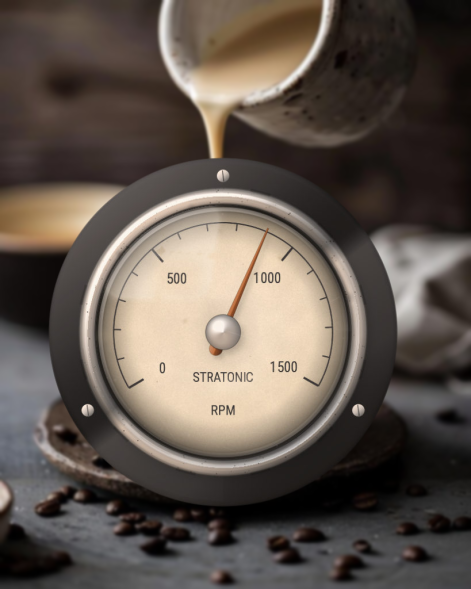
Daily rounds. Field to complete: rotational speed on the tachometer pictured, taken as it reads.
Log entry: 900 rpm
